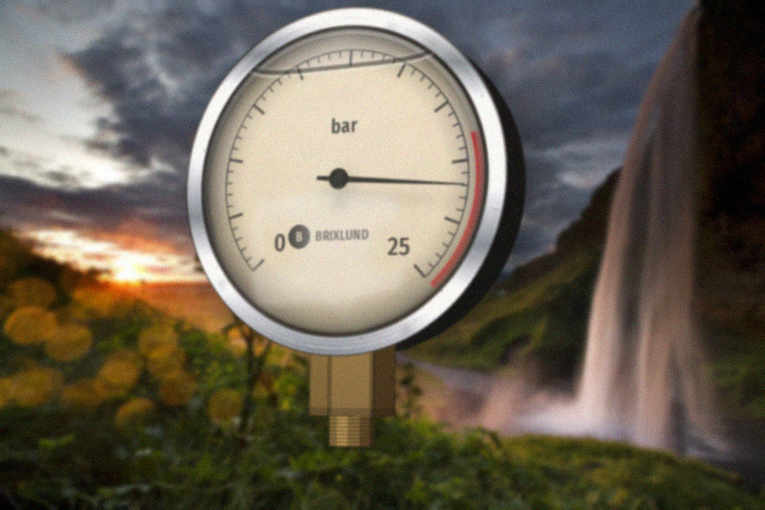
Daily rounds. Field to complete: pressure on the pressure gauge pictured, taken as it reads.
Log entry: 21 bar
